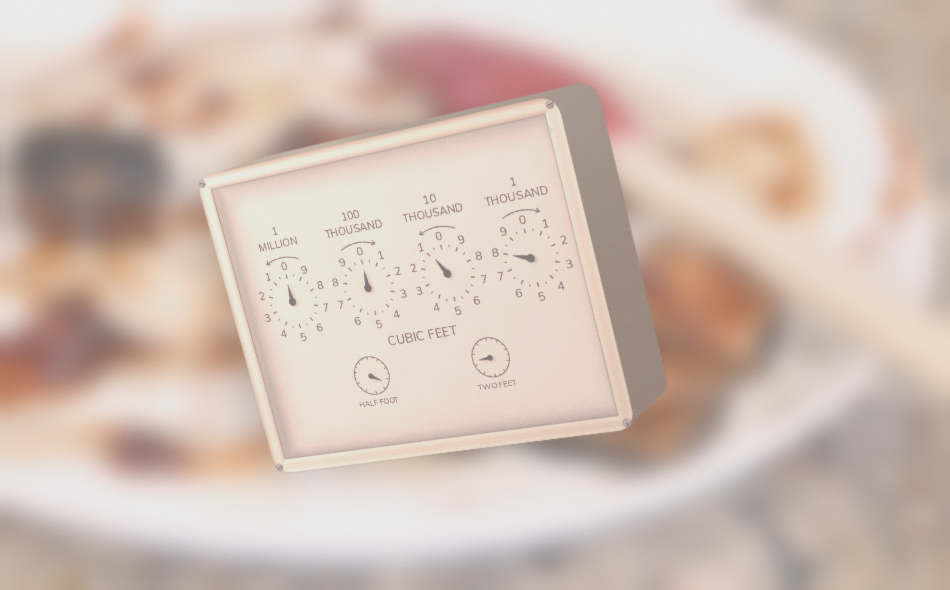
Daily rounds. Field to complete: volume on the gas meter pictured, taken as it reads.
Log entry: 800 ft³
